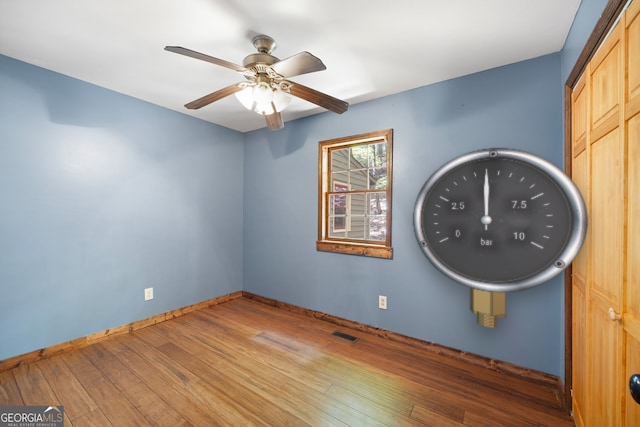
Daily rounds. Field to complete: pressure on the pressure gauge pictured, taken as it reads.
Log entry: 5 bar
